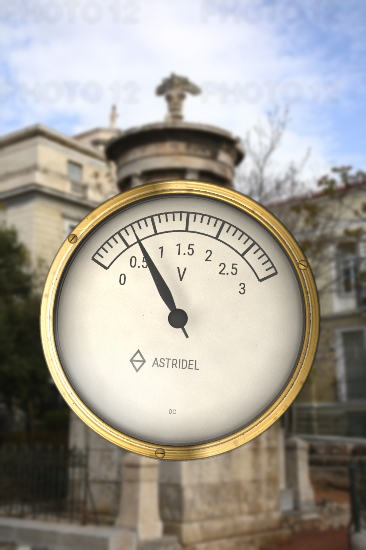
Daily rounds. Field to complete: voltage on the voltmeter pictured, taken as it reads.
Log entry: 0.7 V
